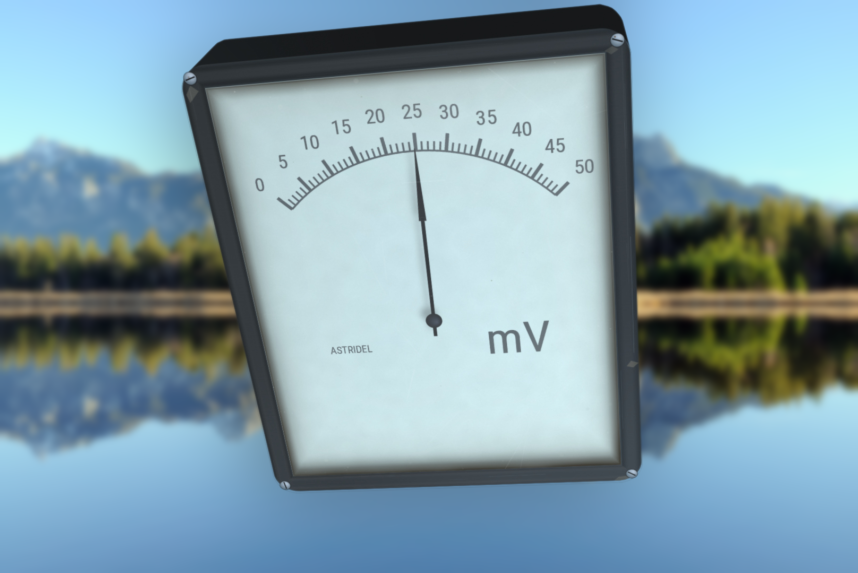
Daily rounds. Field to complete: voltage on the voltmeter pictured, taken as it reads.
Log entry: 25 mV
